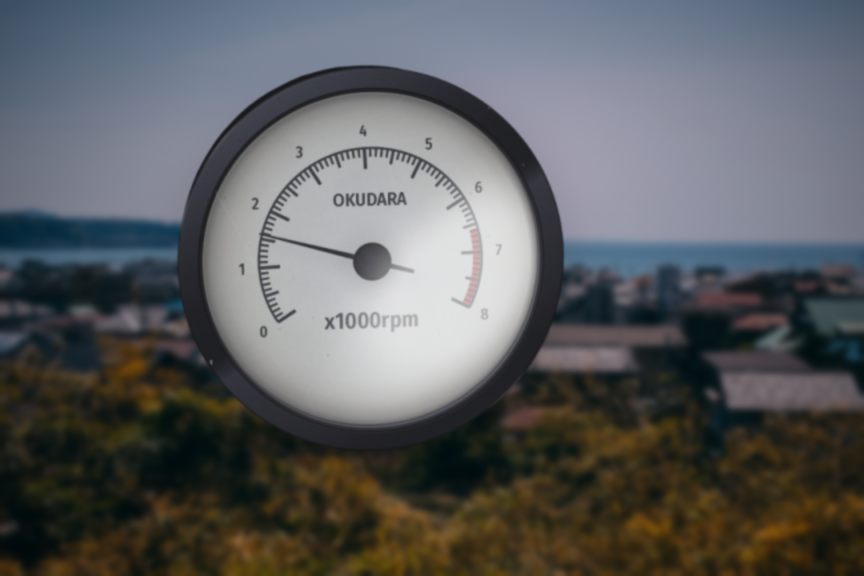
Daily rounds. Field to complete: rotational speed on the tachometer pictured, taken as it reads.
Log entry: 1600 rpm
